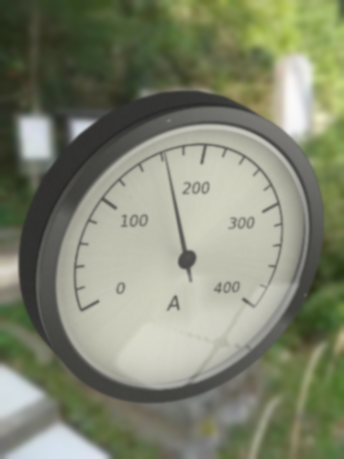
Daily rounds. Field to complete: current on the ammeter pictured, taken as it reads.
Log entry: 160 A
